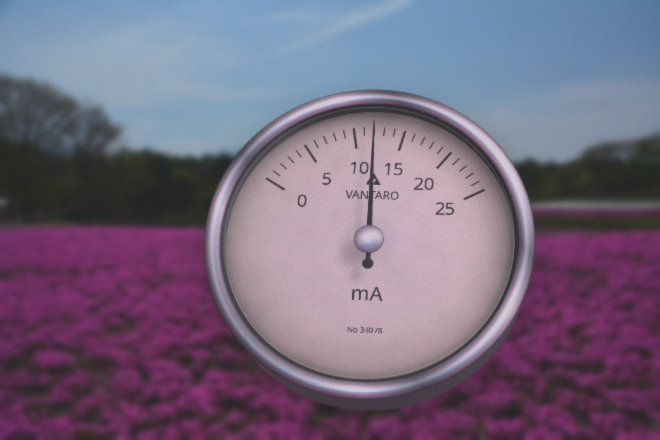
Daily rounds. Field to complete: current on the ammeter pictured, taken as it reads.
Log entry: 12 mA
